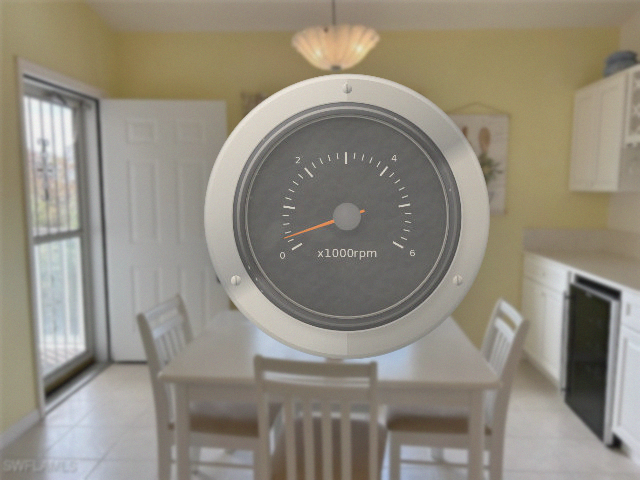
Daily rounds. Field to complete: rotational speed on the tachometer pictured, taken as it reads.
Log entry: 300 rpm
